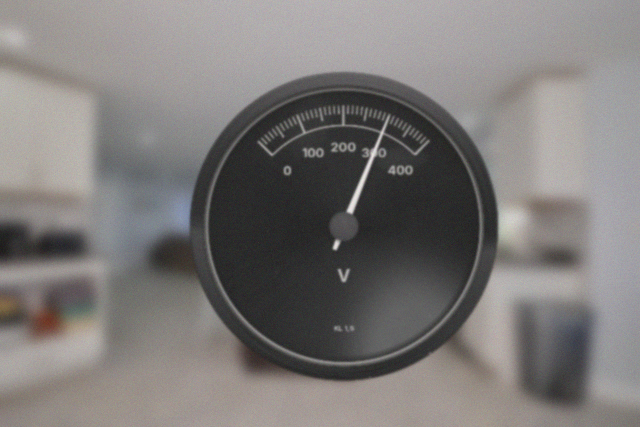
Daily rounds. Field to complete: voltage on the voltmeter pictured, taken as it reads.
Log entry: 300 V
